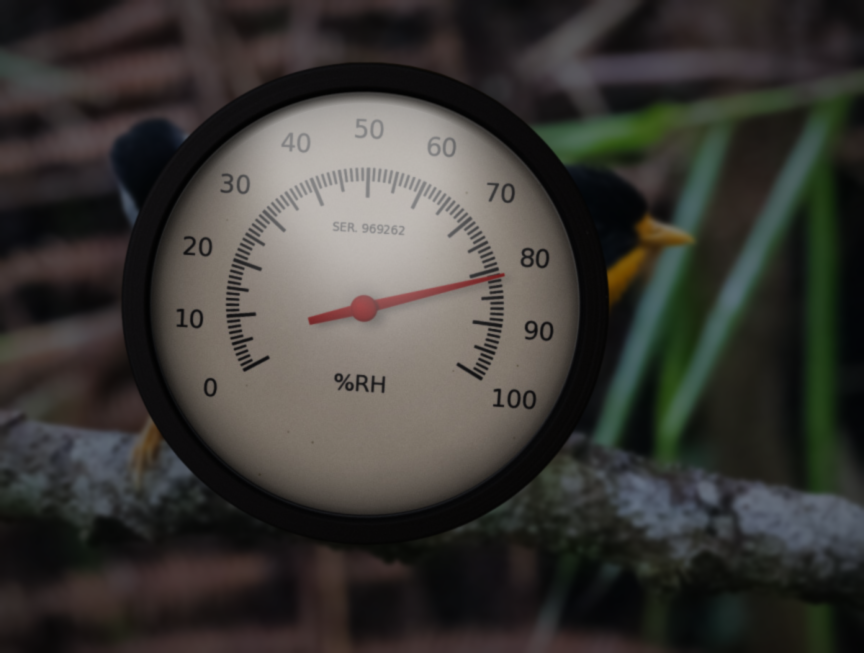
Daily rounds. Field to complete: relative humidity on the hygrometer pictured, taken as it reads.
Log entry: 81 %
